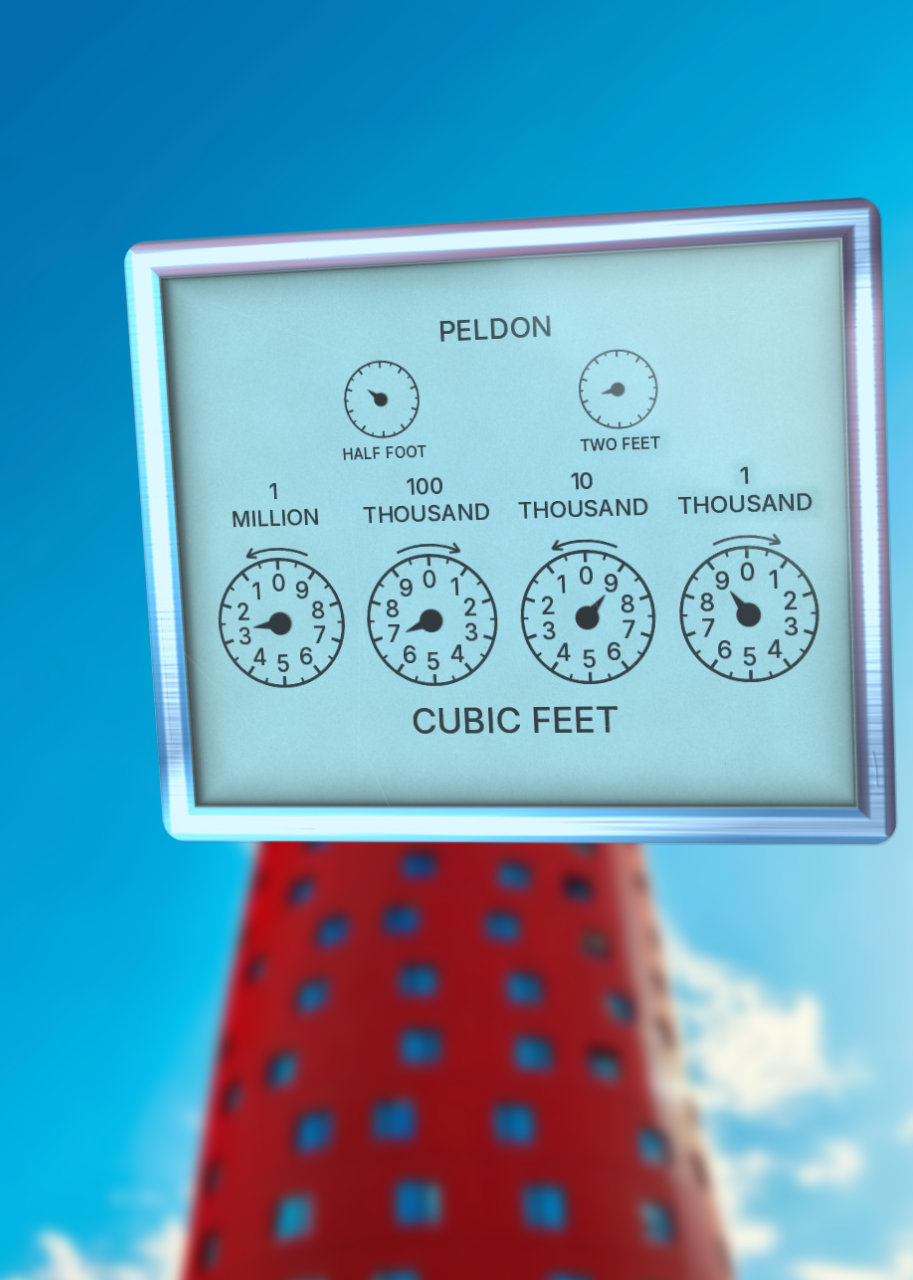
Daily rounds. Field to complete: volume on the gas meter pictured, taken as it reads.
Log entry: 268900 ft³
